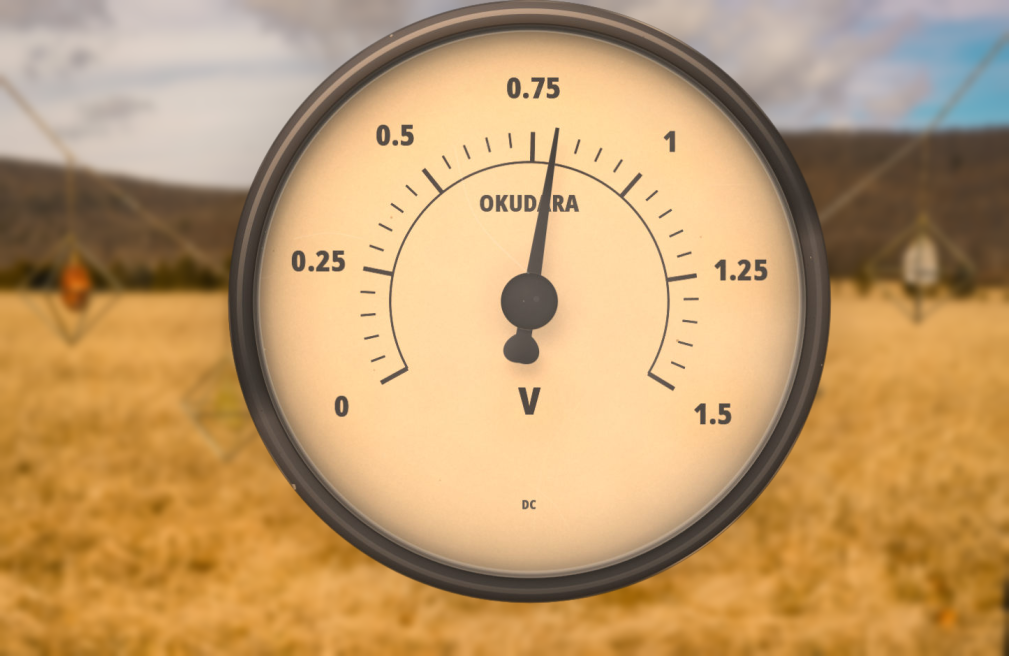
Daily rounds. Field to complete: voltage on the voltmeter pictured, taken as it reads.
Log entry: 0.8 V
